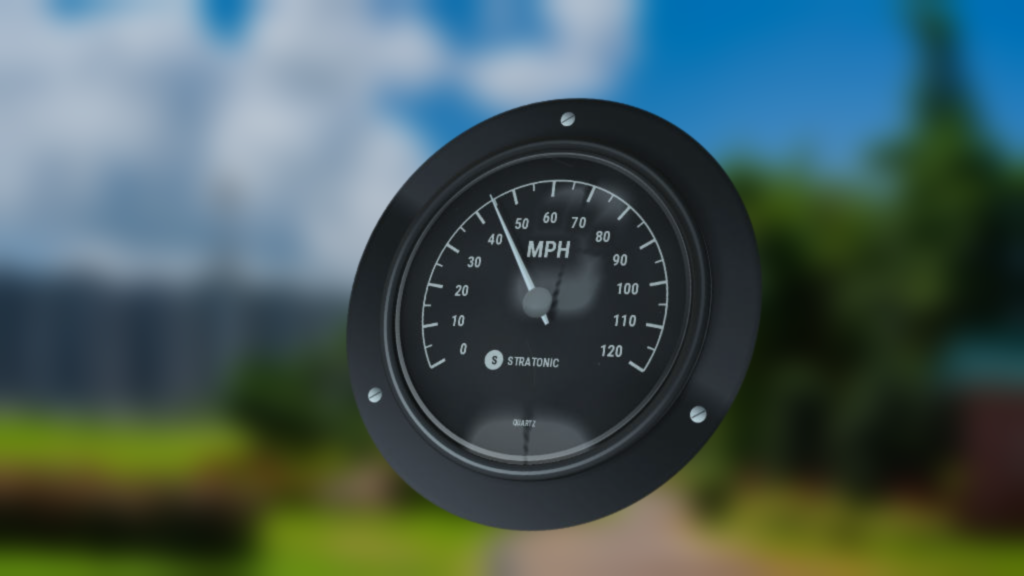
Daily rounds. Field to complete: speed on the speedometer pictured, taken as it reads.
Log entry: 45 mph
